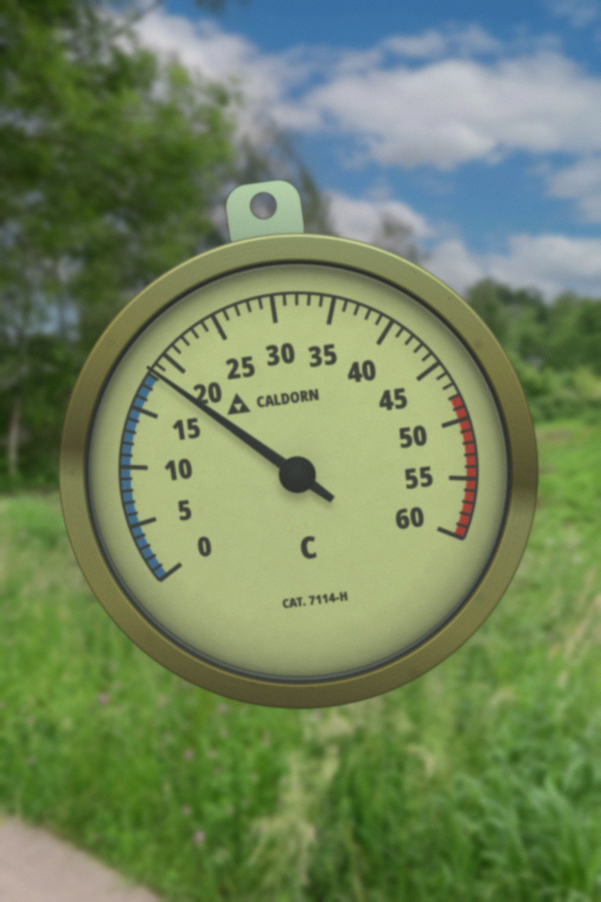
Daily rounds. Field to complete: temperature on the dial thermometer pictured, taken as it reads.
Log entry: 18.5 °C
